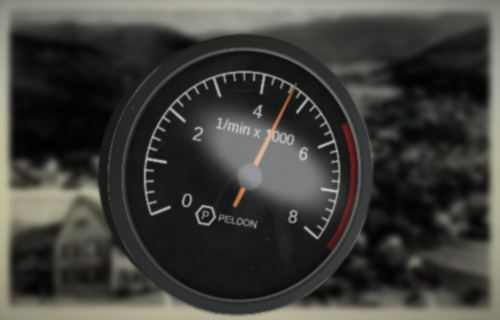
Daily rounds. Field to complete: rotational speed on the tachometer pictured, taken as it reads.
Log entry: 4600 rpm
